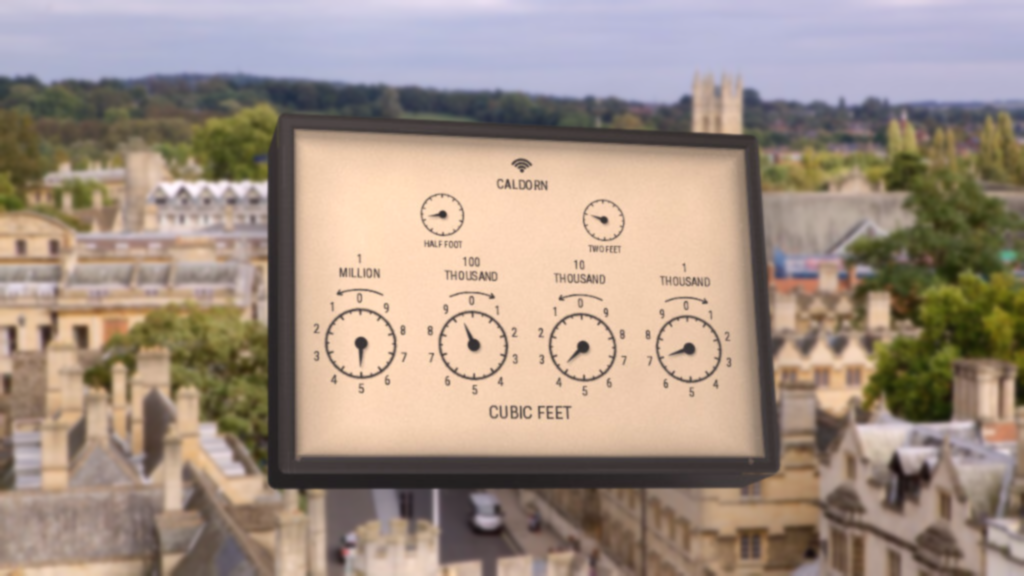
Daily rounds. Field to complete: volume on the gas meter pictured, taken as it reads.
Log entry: 493700 ft³
